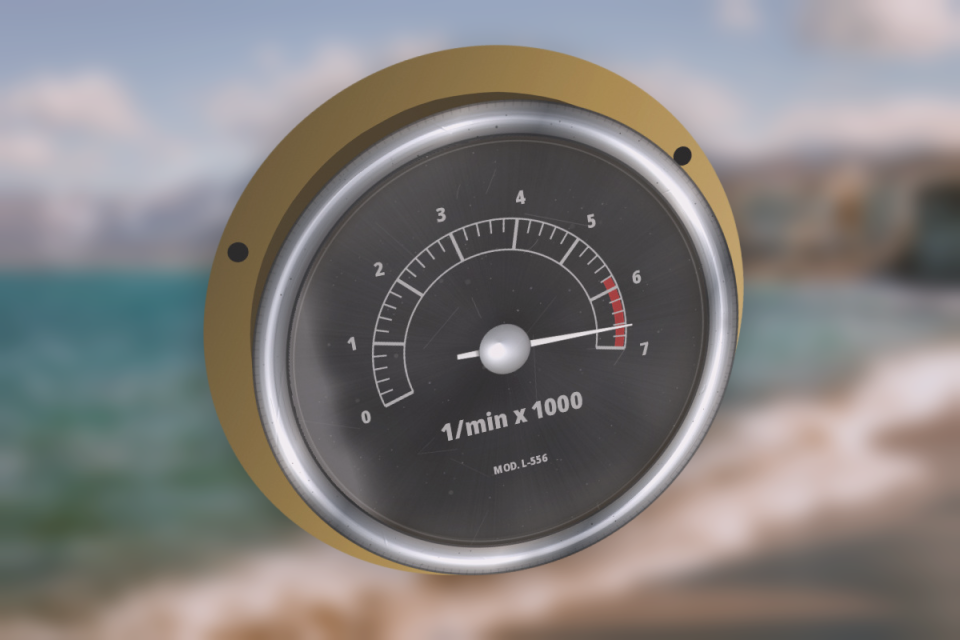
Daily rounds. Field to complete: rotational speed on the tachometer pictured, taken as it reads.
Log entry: 6600 rpm
